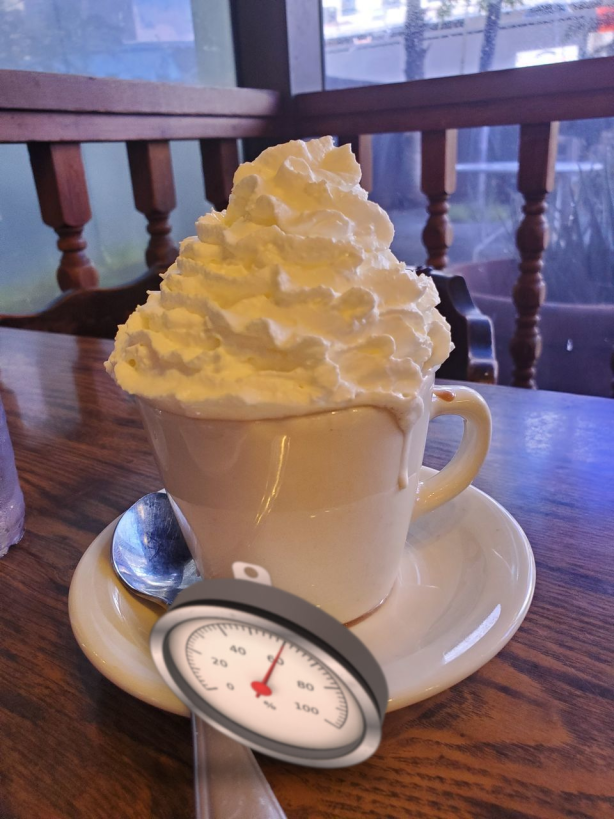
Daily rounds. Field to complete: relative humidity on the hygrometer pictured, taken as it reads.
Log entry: 60 %
